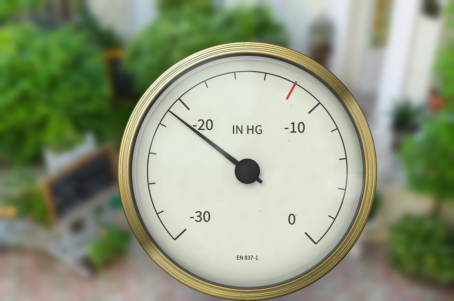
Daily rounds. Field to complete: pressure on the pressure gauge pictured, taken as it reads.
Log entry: -21 inHg
